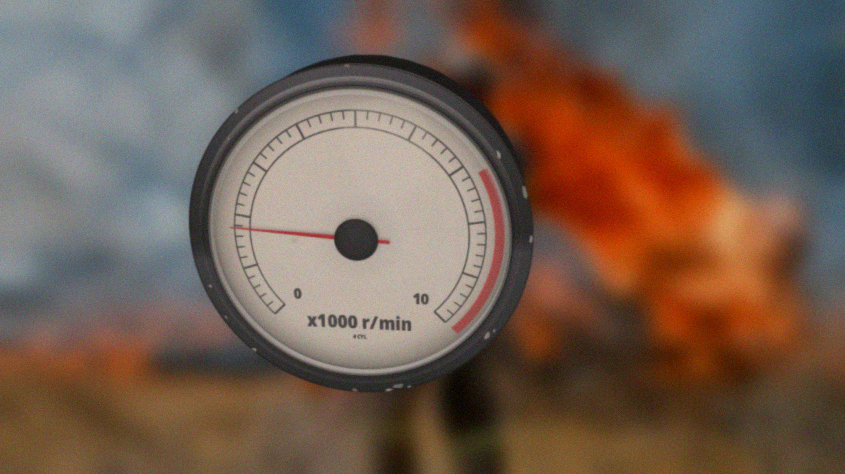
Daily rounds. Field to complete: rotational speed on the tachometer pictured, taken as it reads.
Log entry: 1800 rpm
